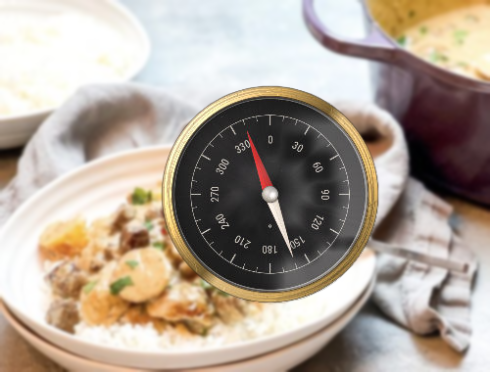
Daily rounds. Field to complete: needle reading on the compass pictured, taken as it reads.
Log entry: 340 °
